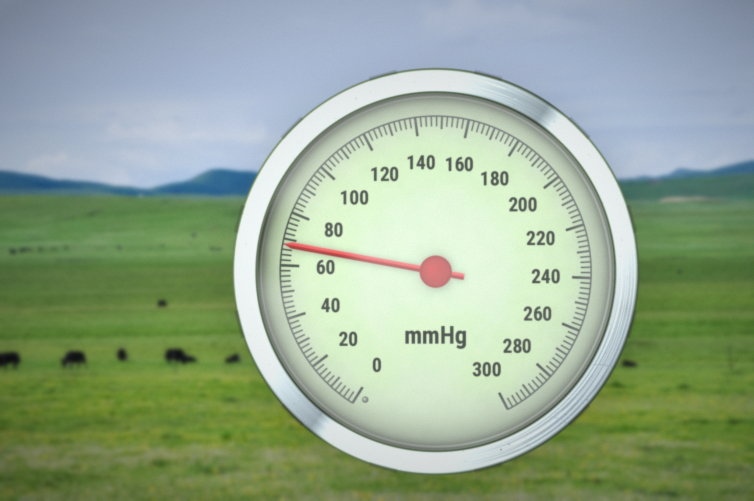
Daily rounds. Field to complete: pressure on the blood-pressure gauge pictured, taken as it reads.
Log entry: 68 mmHg
